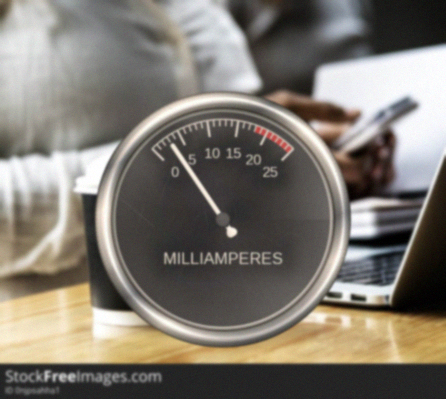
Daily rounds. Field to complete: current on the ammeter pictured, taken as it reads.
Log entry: 3 mA
